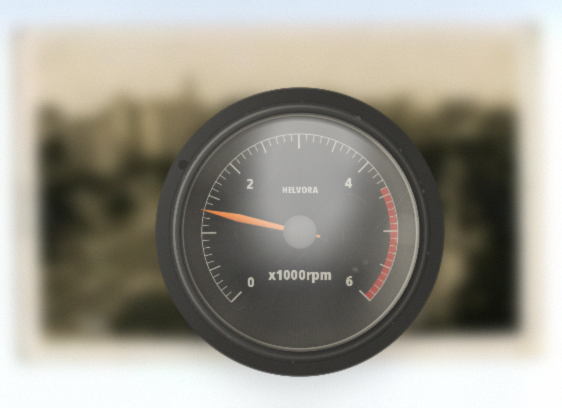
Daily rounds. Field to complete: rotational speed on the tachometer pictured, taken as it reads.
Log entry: 1300 rpm
